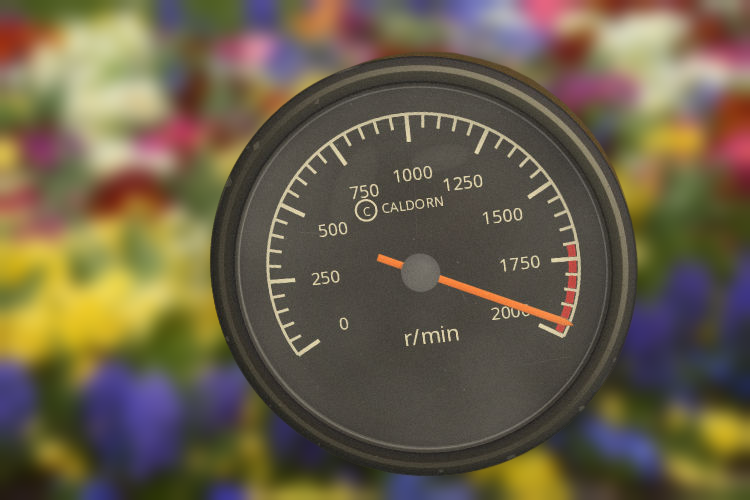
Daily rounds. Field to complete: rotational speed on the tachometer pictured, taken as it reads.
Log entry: 1950 rpm
